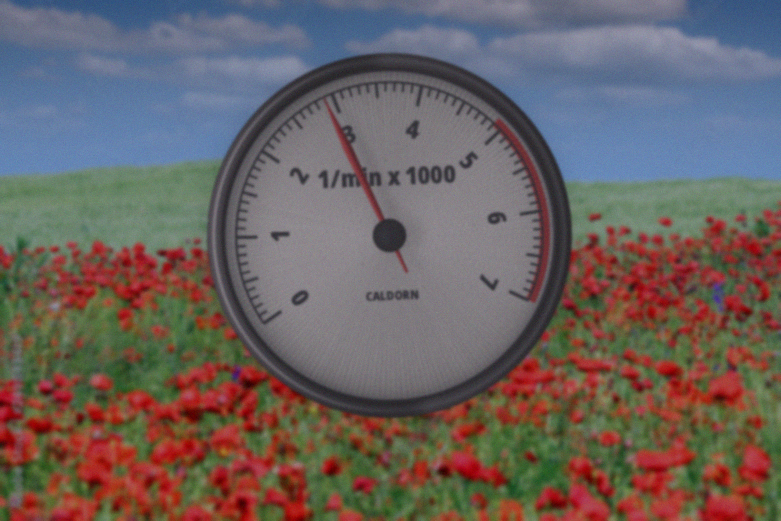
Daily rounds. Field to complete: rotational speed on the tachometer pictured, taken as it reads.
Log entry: 2900 rpm
